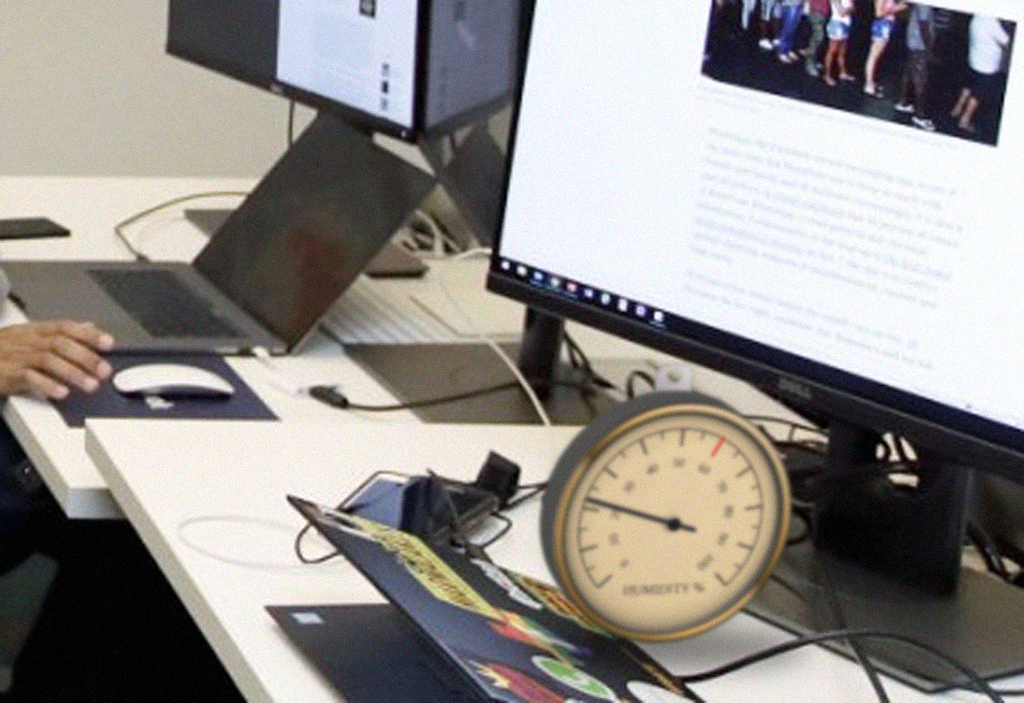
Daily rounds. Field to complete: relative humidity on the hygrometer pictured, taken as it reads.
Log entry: 22.5 %
